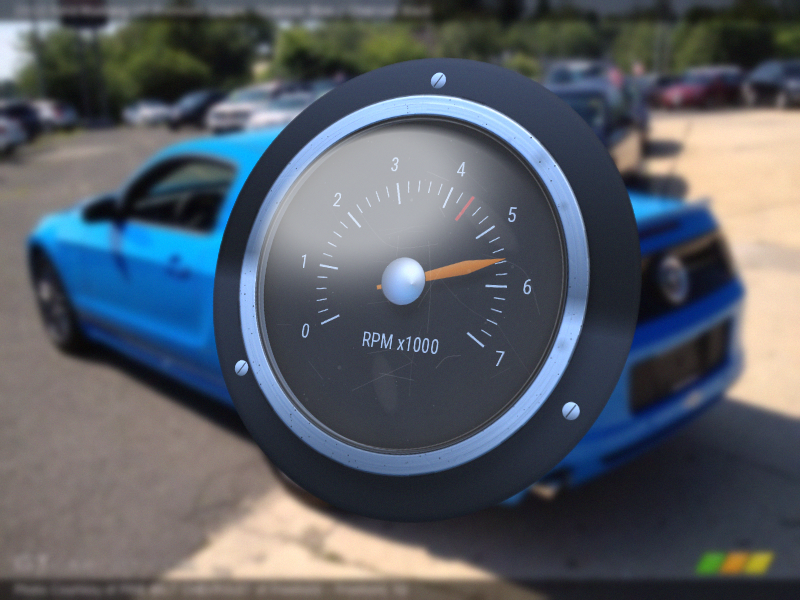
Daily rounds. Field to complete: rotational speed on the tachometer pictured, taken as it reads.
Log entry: 5600 rpm
